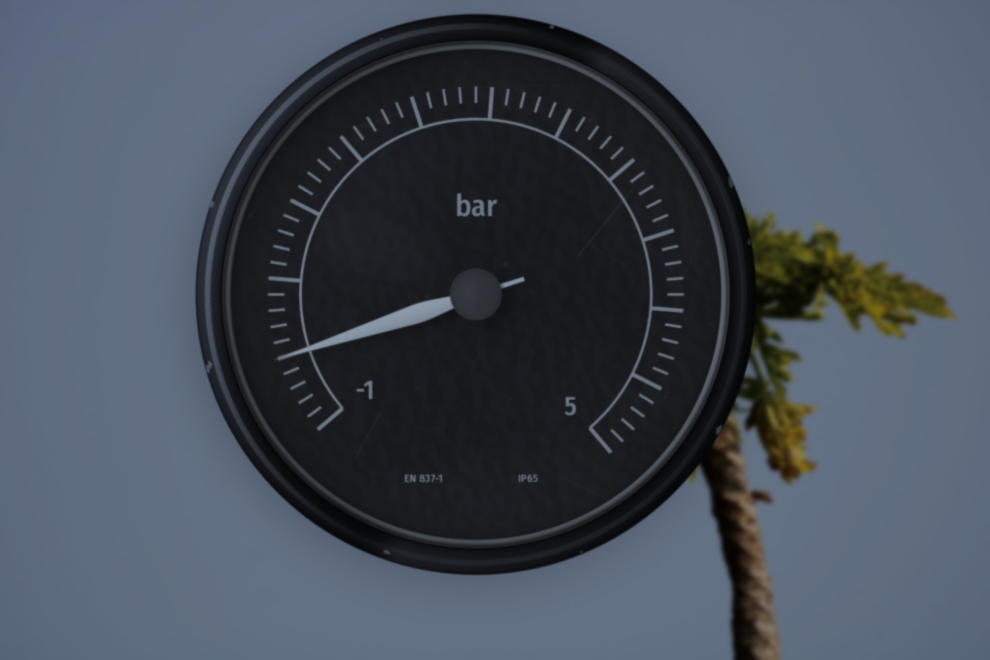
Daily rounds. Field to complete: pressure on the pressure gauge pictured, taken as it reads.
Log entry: -0.5 bar
